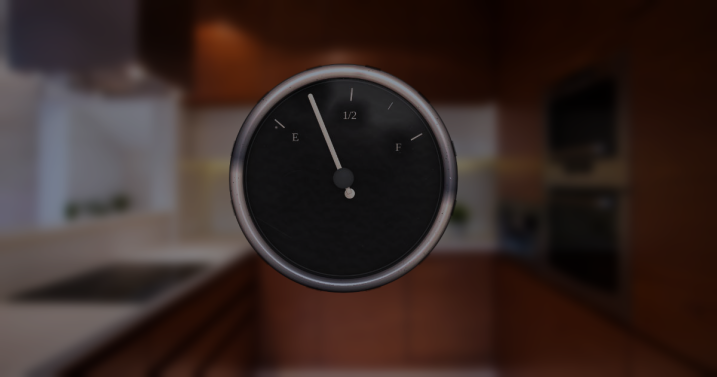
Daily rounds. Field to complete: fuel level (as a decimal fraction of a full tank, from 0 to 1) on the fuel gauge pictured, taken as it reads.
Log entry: 0.25
